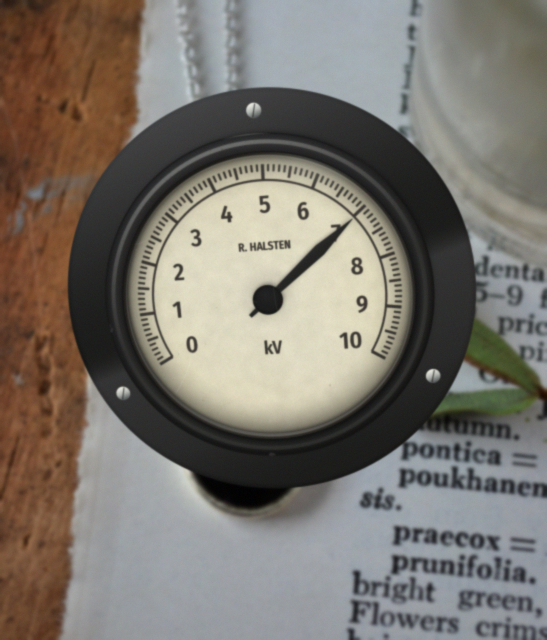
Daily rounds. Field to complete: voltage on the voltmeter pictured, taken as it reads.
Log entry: 7 kV
